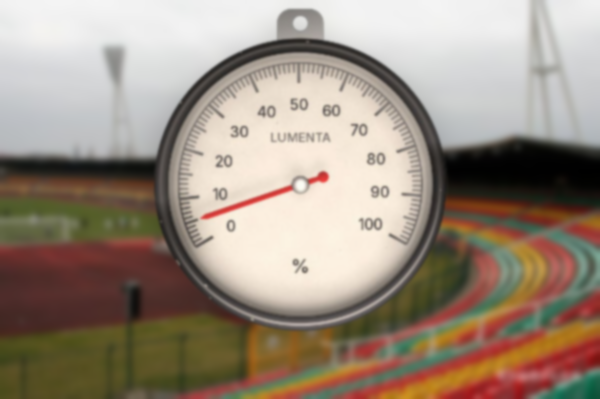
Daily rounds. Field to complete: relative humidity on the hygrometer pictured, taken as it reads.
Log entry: 5 %
